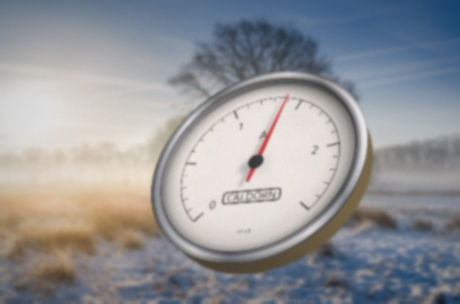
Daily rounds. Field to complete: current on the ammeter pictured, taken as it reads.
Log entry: 1.4 A
